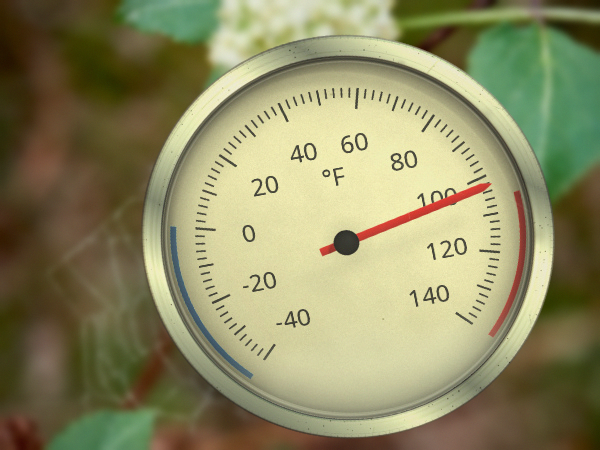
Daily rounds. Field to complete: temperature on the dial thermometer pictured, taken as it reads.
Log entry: 102 °F
